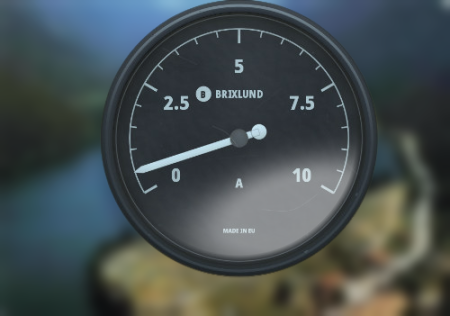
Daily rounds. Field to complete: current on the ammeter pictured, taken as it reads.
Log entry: 0.5 A
